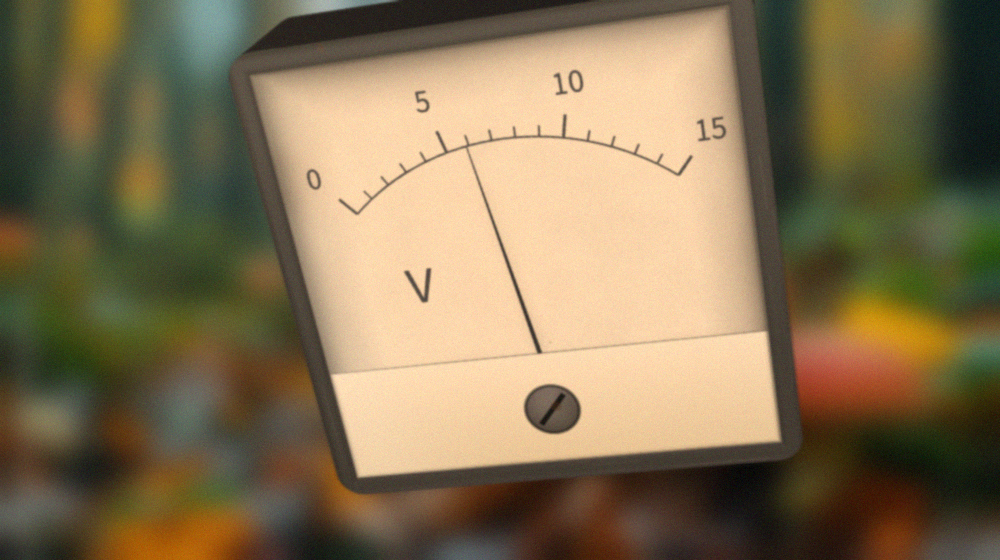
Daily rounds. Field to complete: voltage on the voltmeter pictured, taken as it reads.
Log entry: 6 V
